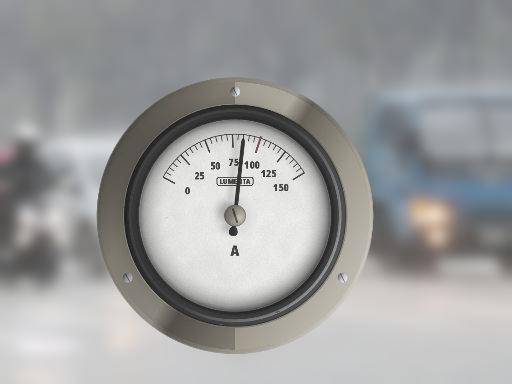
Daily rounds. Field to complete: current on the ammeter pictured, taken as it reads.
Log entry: 85 A
